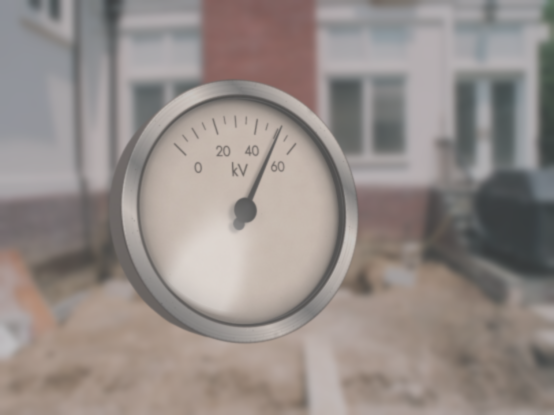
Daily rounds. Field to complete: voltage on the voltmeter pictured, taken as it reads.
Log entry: 50 kV
